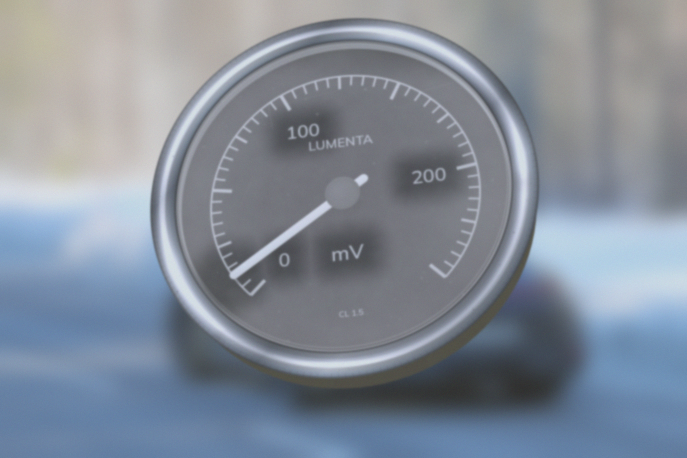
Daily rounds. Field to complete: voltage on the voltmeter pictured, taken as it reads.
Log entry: 10 mV
